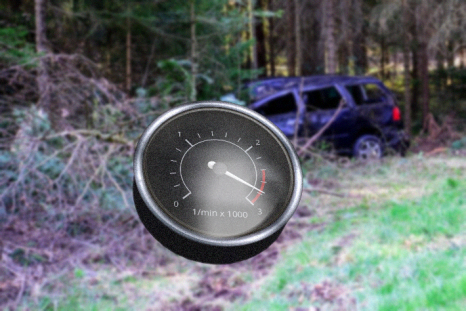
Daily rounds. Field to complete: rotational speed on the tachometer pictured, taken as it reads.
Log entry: 2800 rpm
